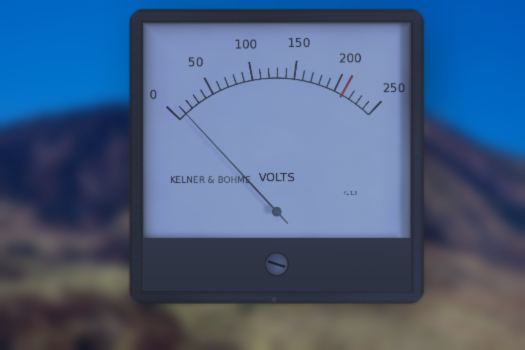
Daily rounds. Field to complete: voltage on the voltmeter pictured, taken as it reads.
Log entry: 10 V
